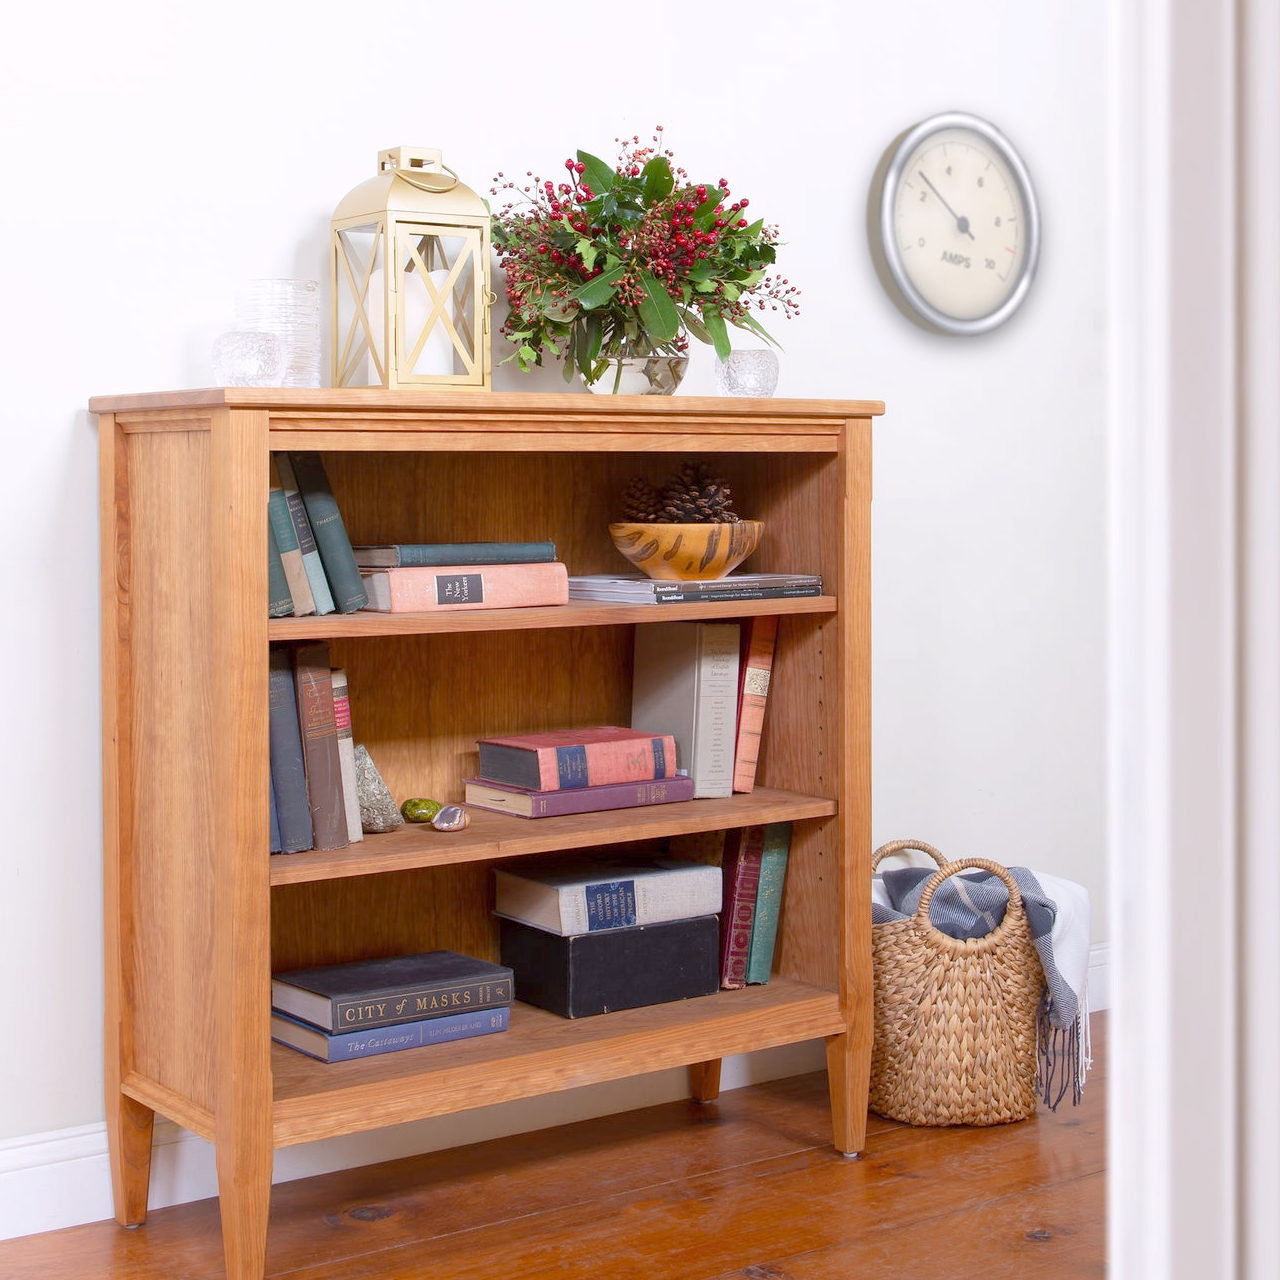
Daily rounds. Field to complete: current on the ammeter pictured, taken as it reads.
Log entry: 2.5 A
